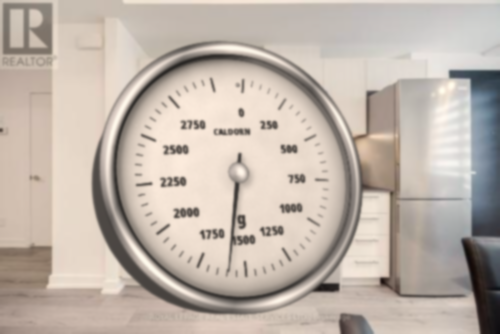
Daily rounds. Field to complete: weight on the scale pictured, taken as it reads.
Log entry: 1600 g
